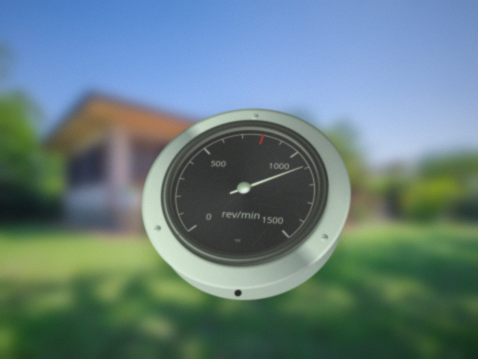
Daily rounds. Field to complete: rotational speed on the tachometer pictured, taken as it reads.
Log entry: 1100 rpm
